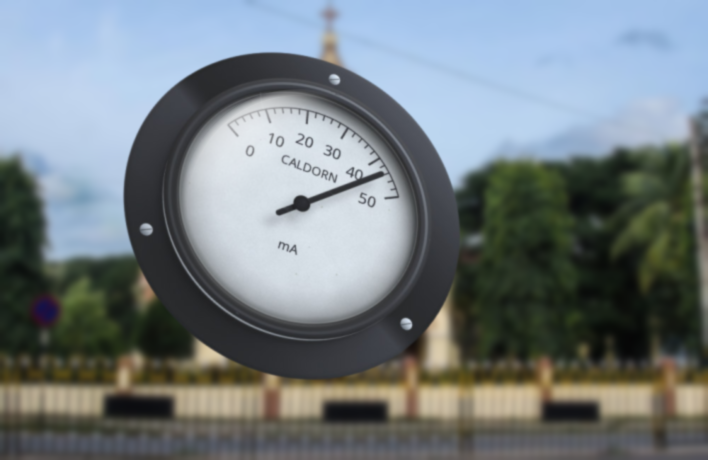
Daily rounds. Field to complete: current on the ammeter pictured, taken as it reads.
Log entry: 44 mA
